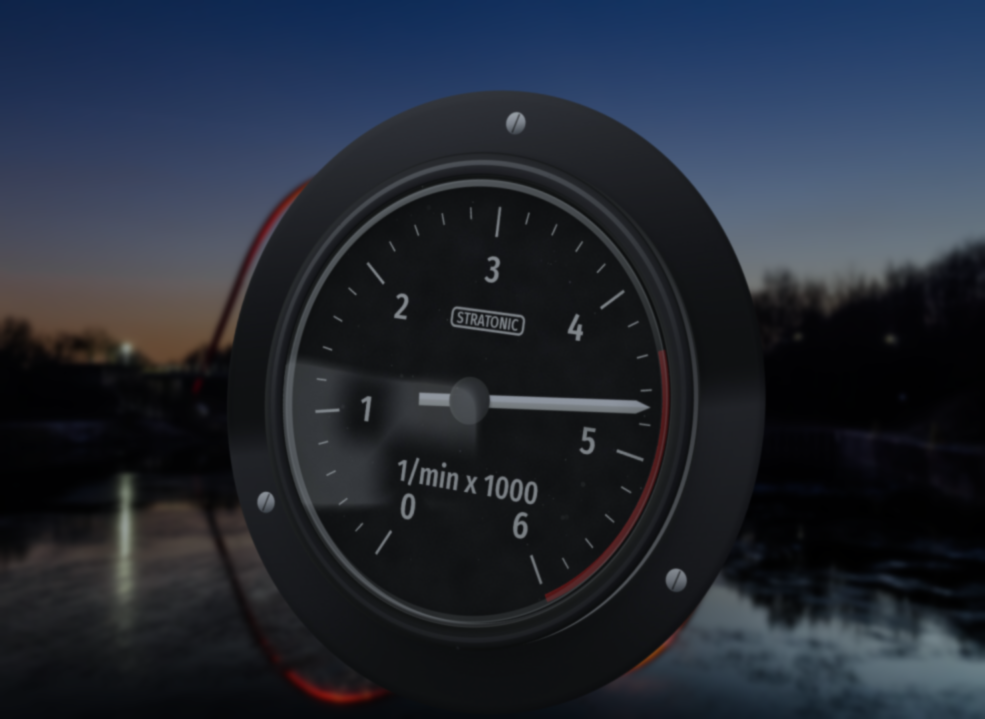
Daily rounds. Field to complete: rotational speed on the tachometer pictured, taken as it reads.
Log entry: 4700 rpm
